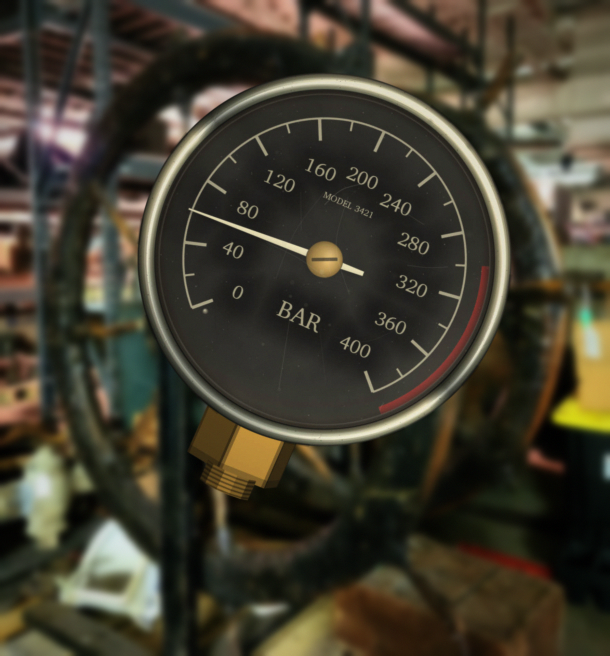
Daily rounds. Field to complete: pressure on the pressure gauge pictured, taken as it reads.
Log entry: 60 bar
